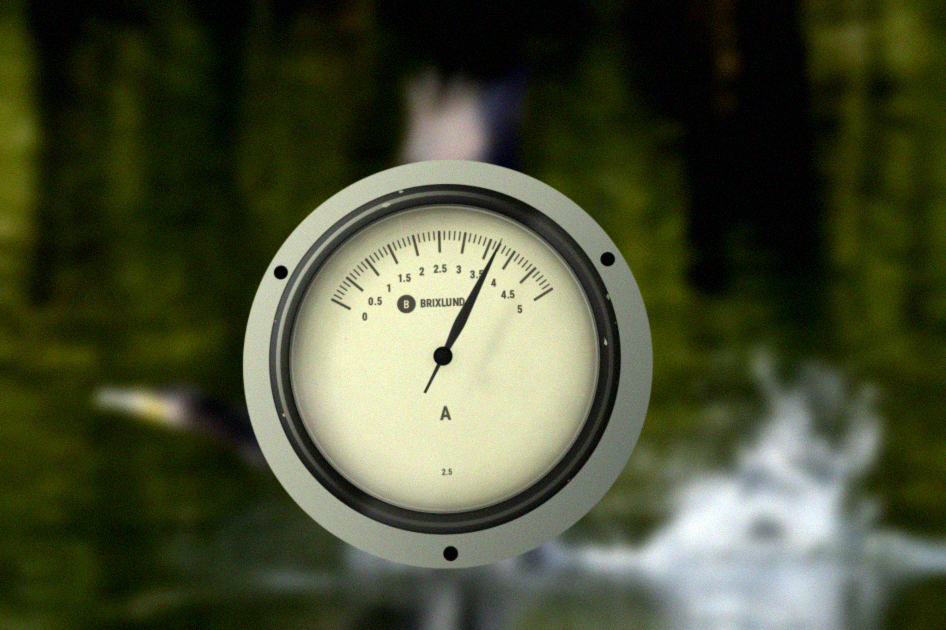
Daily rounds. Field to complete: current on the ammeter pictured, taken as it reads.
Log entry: 3.7 A
